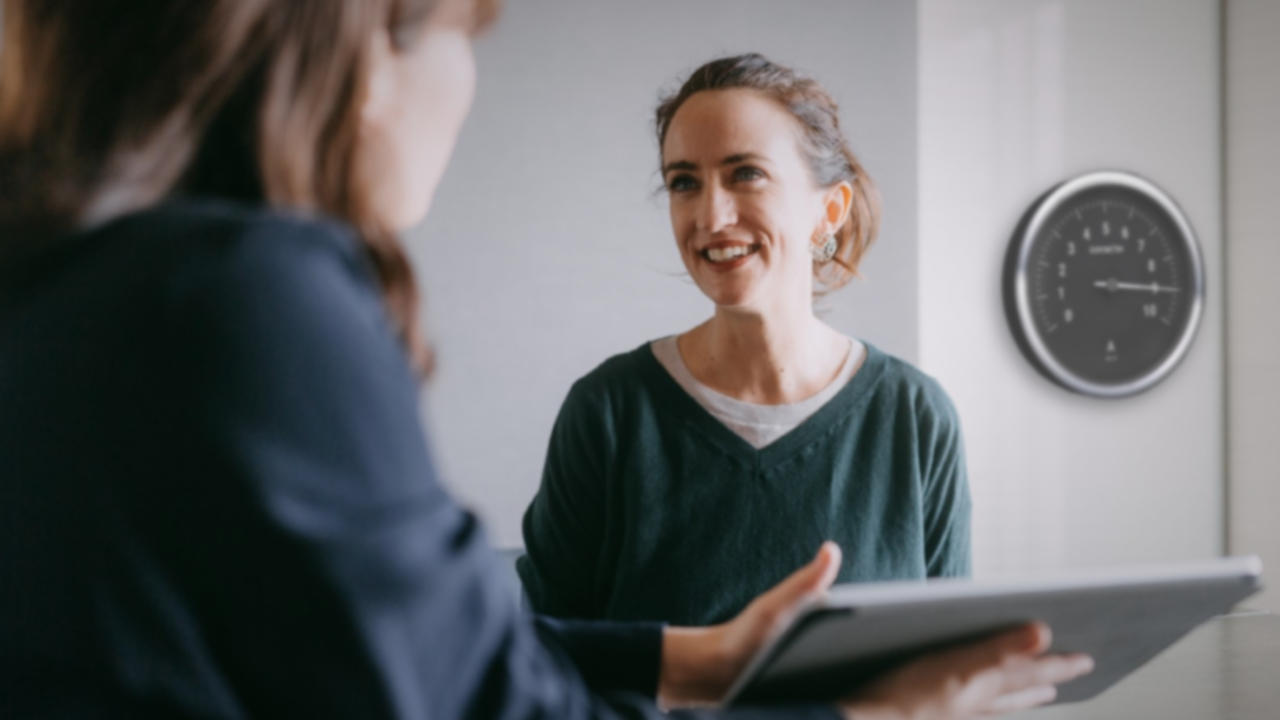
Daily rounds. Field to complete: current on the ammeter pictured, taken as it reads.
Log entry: 9 A
